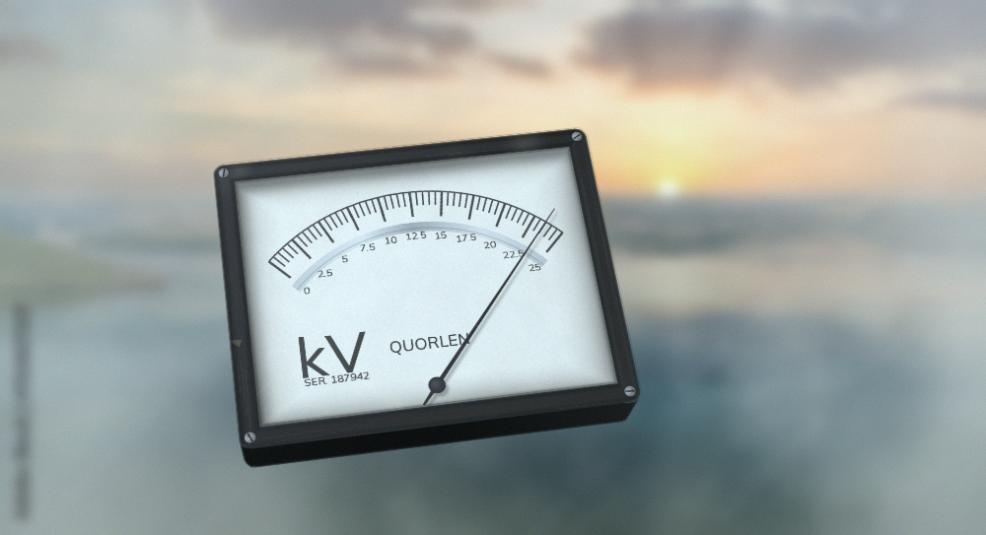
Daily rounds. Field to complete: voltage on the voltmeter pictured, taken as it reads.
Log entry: 23.5 kV
